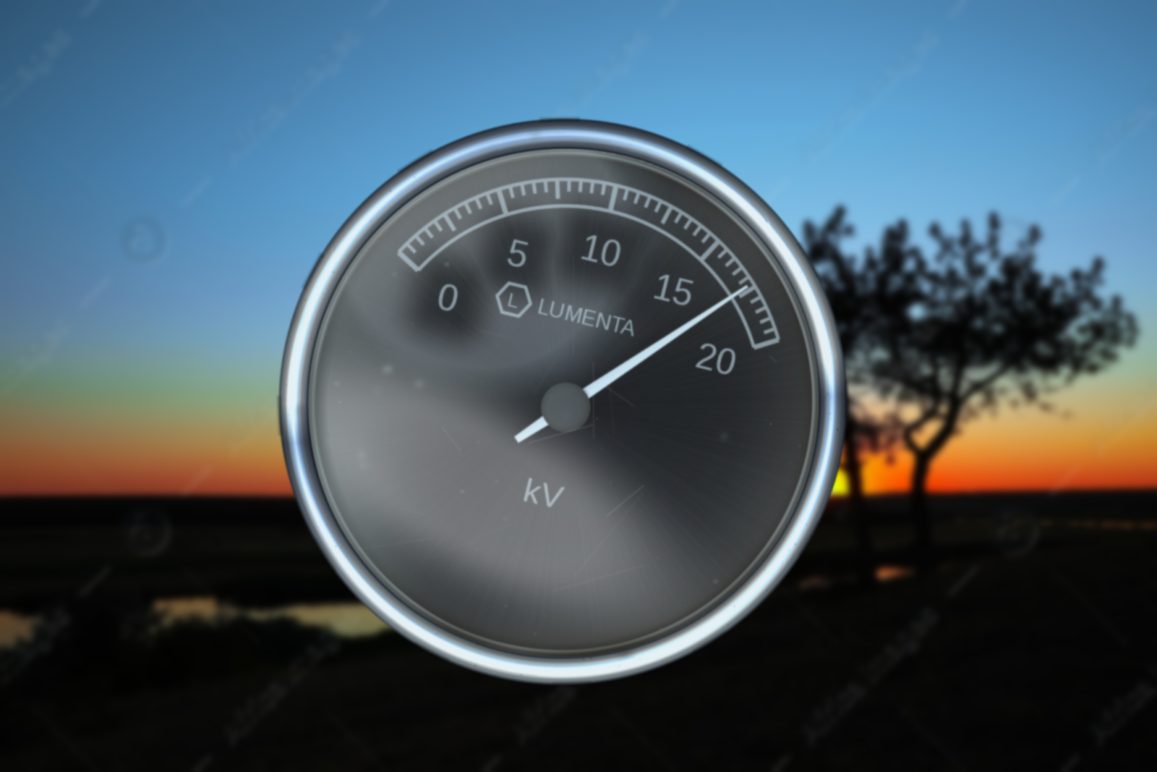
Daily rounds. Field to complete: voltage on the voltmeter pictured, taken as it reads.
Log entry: 17.25 kV
